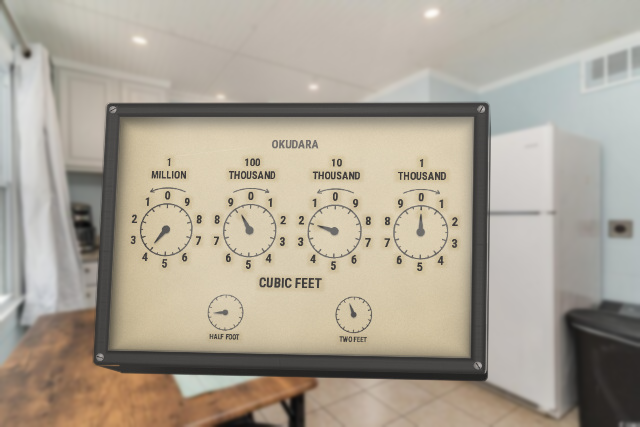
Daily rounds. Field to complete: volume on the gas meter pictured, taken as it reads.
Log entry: 392000 ft³
